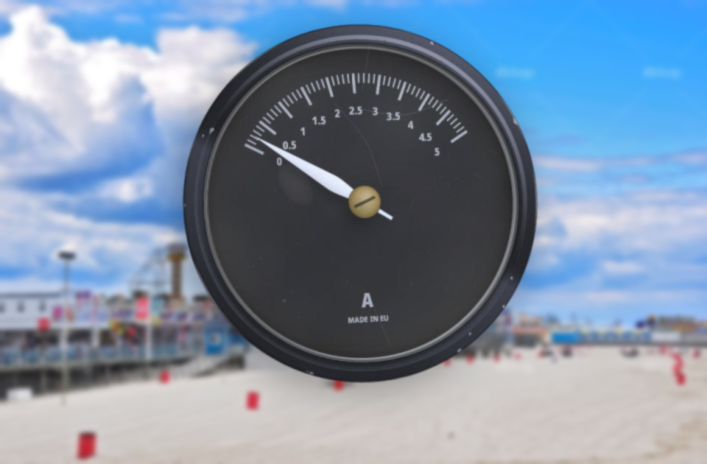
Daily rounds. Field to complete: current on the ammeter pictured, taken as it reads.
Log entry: 0.2 A
